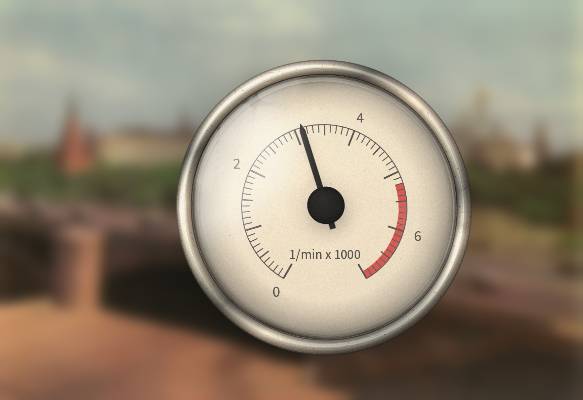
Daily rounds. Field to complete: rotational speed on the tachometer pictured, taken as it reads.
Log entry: 3100 rpm
